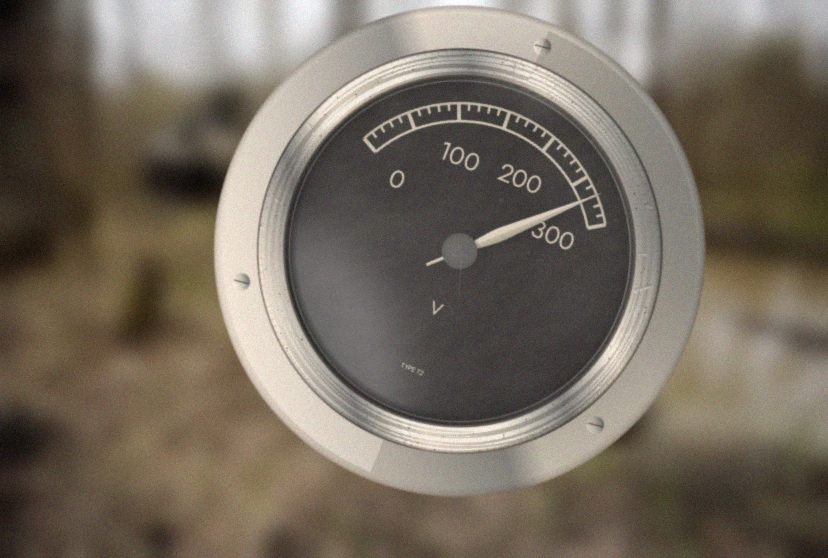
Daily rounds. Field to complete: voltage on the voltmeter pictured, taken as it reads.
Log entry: 270 V
